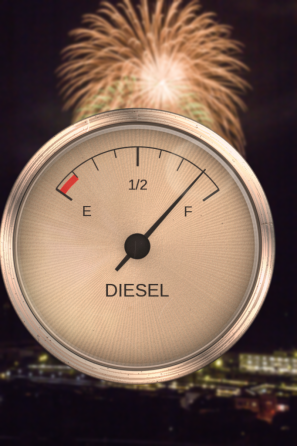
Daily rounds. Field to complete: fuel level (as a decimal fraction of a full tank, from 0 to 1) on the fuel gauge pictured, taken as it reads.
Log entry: 0.875
